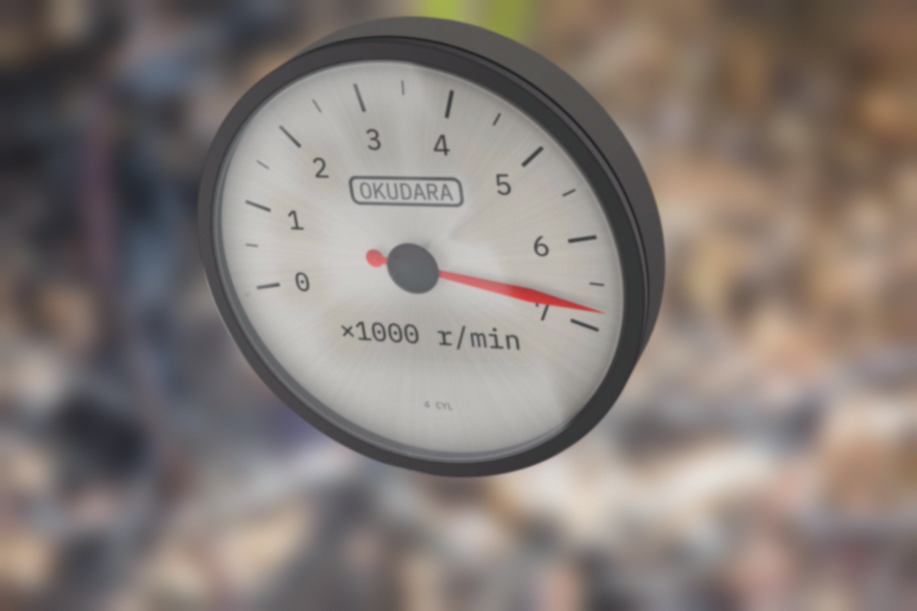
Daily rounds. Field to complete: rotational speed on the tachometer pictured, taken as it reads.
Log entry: 6750 rpm
